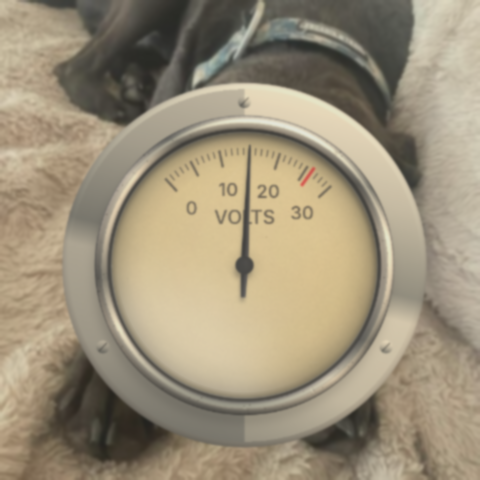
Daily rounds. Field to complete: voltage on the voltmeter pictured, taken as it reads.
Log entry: 15 V
